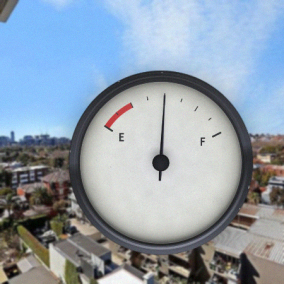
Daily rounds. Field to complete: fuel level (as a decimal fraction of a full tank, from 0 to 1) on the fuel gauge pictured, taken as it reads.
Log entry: 0.5
